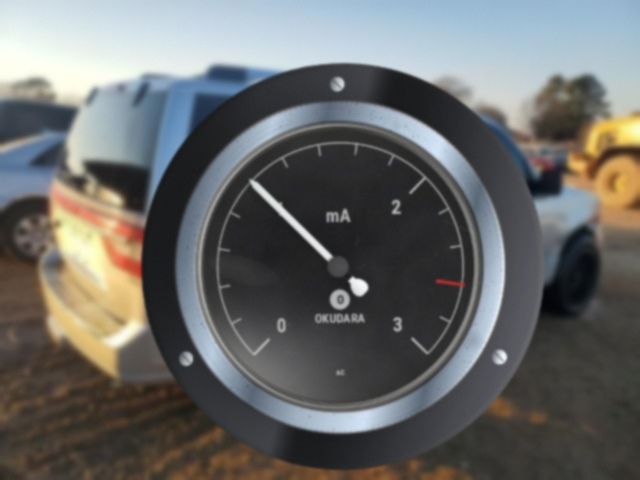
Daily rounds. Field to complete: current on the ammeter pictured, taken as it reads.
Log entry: 1 mA
